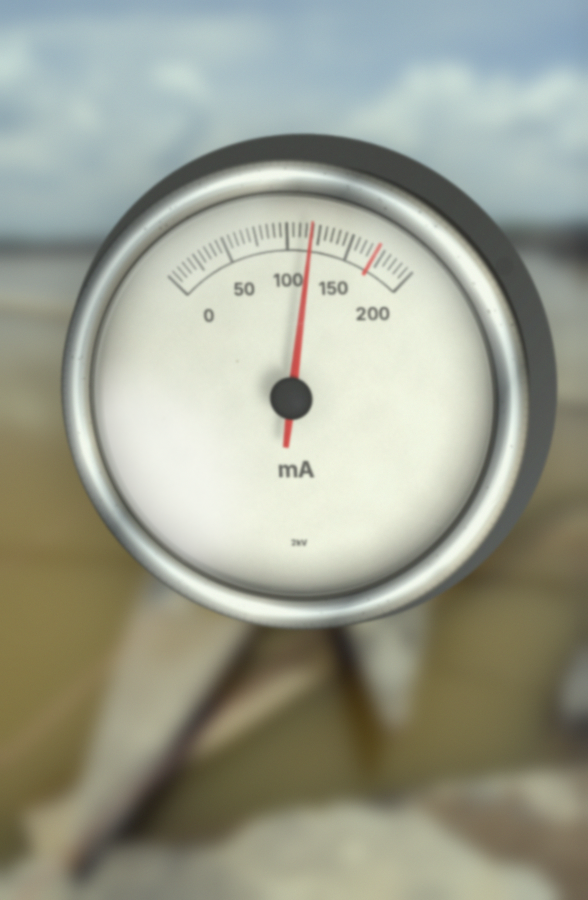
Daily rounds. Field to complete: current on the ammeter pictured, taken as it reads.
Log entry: 120 mA
